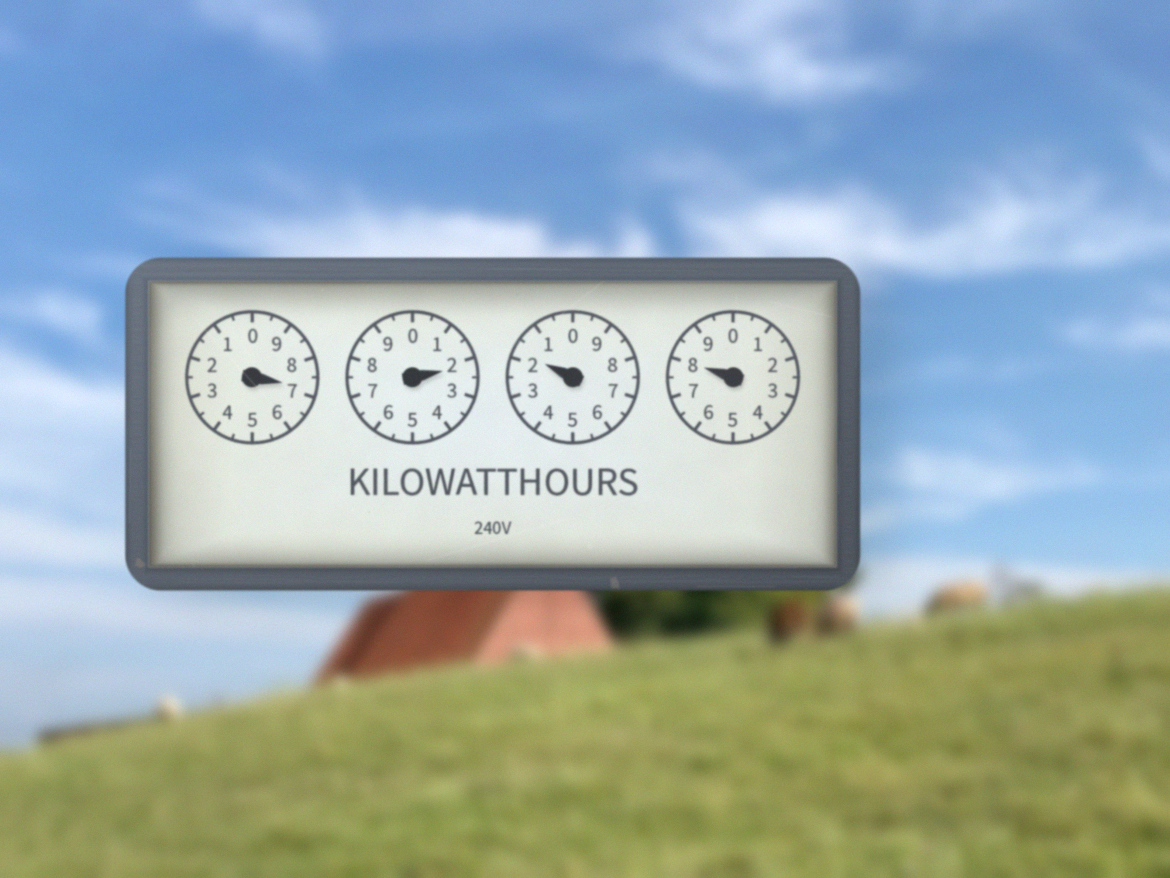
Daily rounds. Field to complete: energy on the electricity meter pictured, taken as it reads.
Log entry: 7218 kWh
